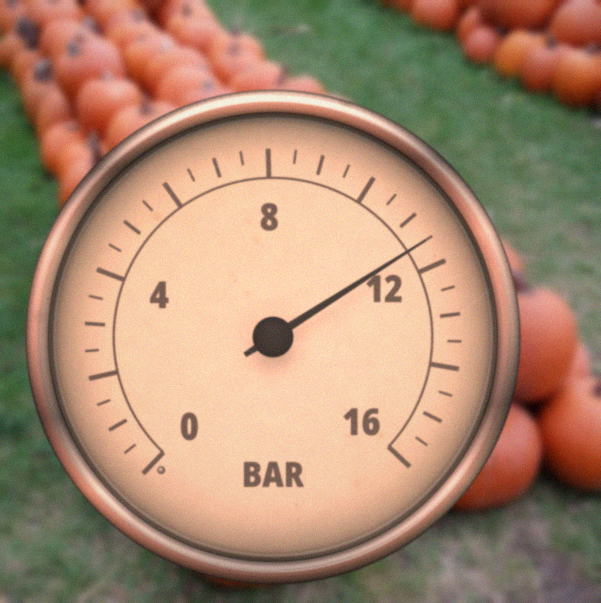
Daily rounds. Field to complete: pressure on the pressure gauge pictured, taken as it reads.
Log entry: 11.5 bar
